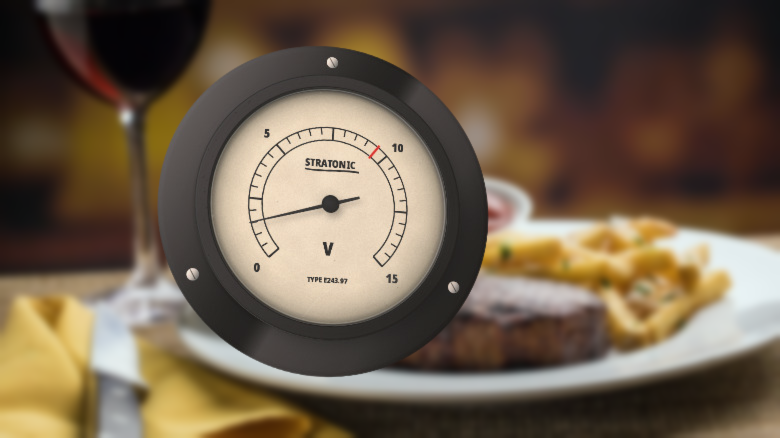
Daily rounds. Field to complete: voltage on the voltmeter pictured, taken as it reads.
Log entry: 1.5 V
